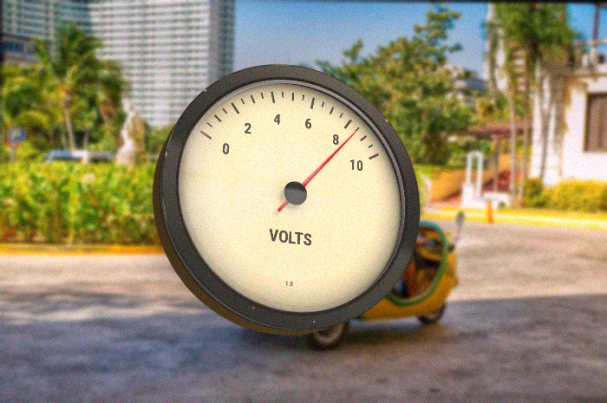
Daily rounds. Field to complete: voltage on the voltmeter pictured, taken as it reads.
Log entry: 8.5 V
